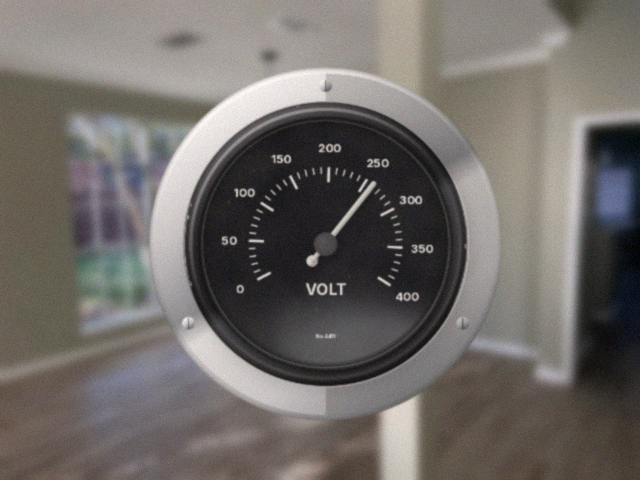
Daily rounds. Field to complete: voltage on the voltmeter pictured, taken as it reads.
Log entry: 260 V
